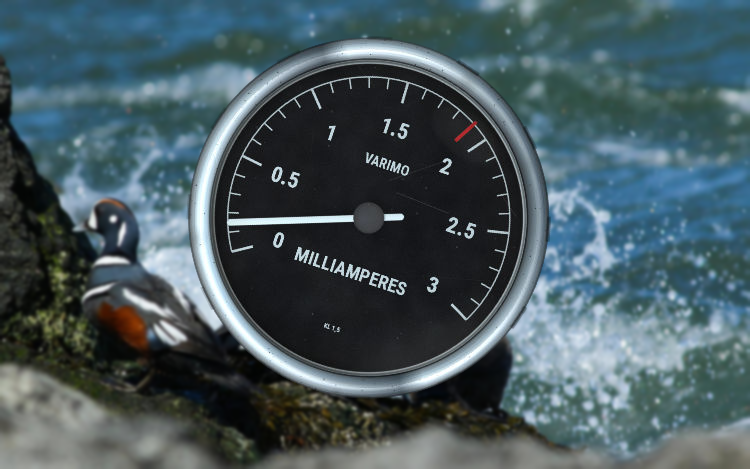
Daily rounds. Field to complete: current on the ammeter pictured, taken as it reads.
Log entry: 0.15 mA
